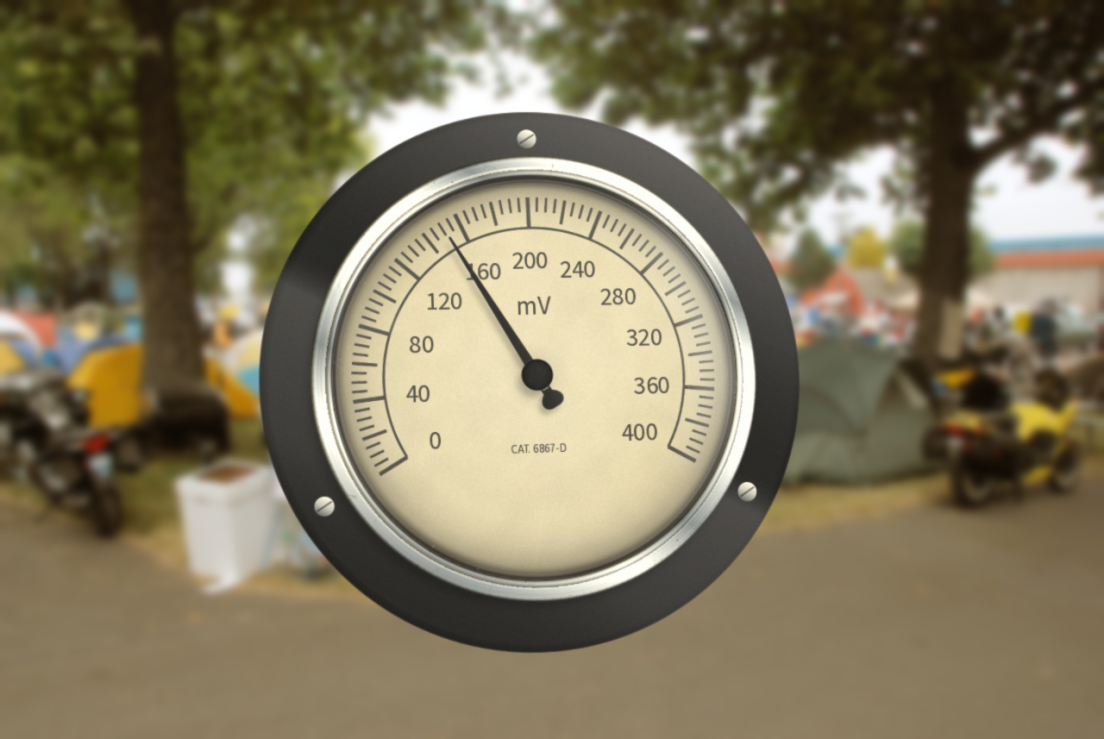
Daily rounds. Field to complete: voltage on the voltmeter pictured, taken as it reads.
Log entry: 150 mV
